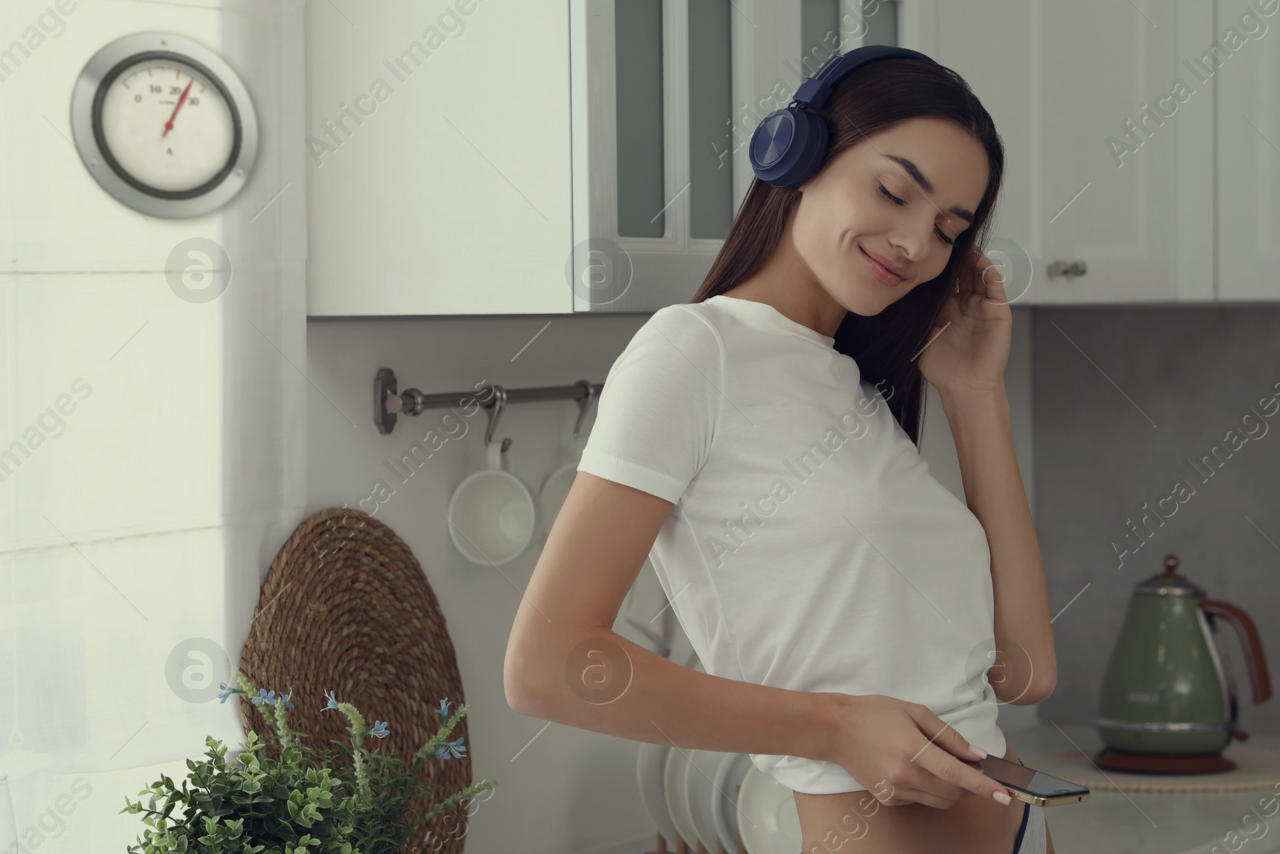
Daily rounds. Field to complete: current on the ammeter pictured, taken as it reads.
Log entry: 25 A
